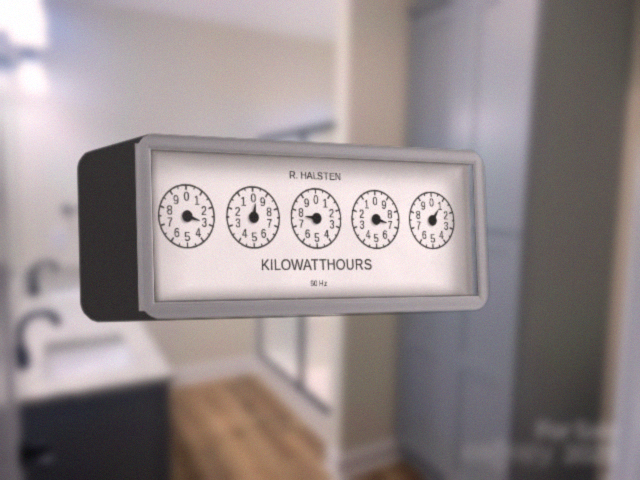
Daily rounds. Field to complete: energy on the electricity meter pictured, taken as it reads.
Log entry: 29771 kWh
